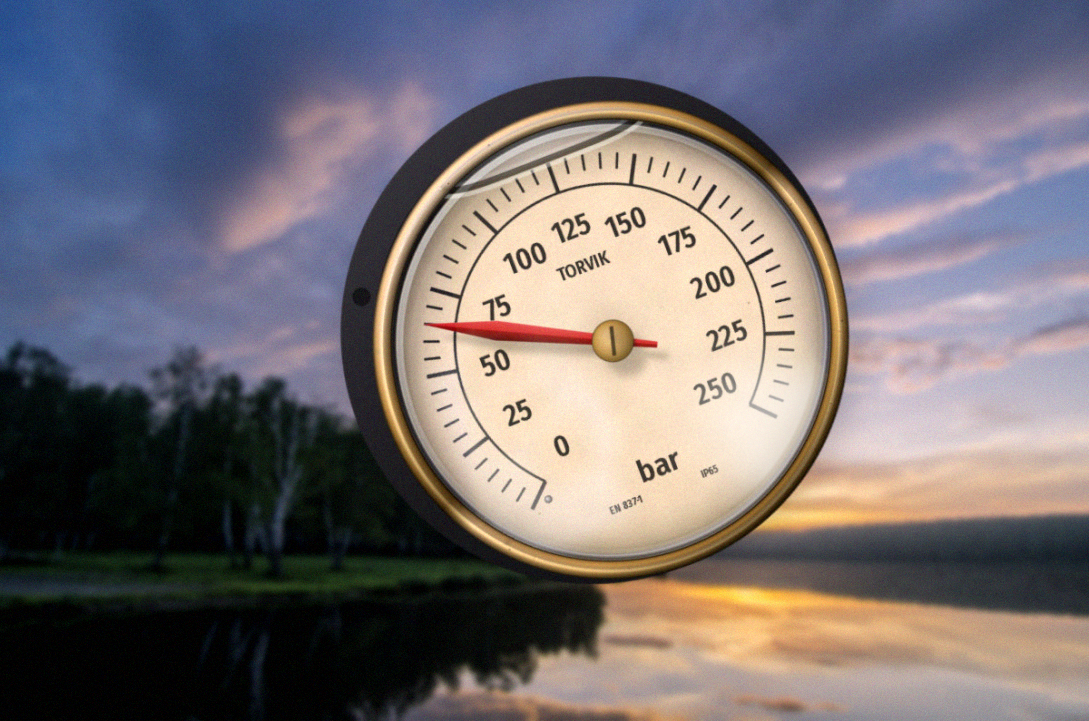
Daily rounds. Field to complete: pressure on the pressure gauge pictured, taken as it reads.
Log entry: 65 bar
